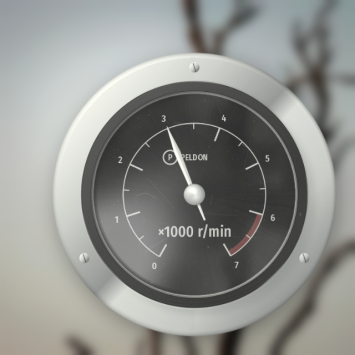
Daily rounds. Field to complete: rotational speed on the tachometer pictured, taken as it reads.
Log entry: 3000 rpm
